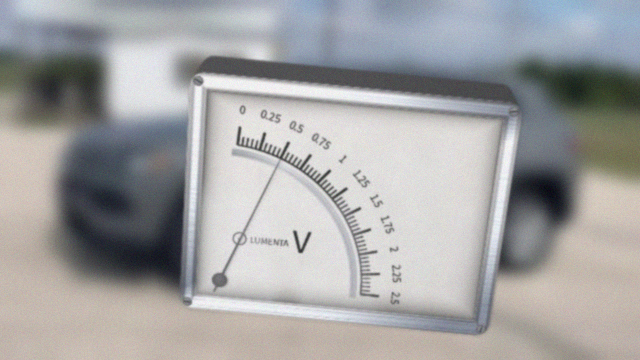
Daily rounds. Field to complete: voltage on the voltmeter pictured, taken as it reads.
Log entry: 0.5 V
